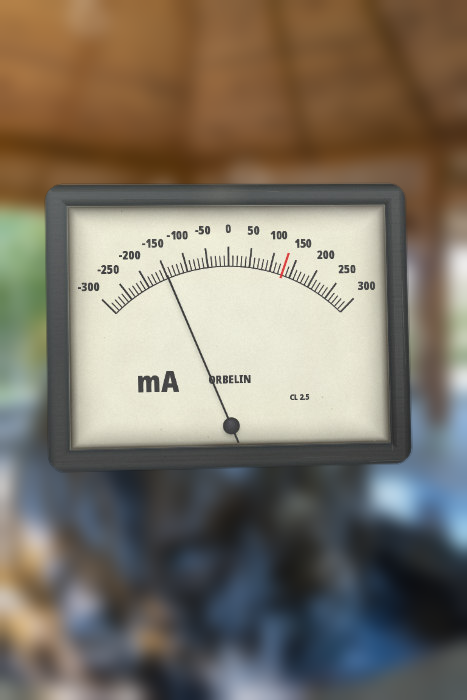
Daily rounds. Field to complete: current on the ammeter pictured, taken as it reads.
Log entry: -150 mA
